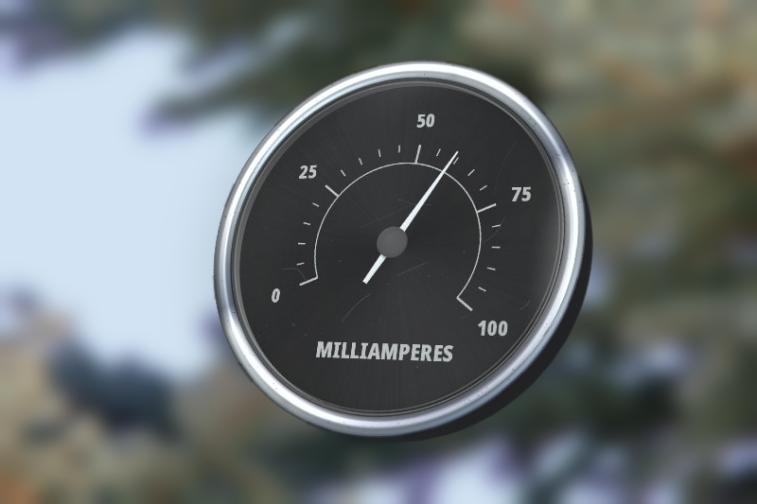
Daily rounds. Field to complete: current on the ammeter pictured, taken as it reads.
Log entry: 60 mA
